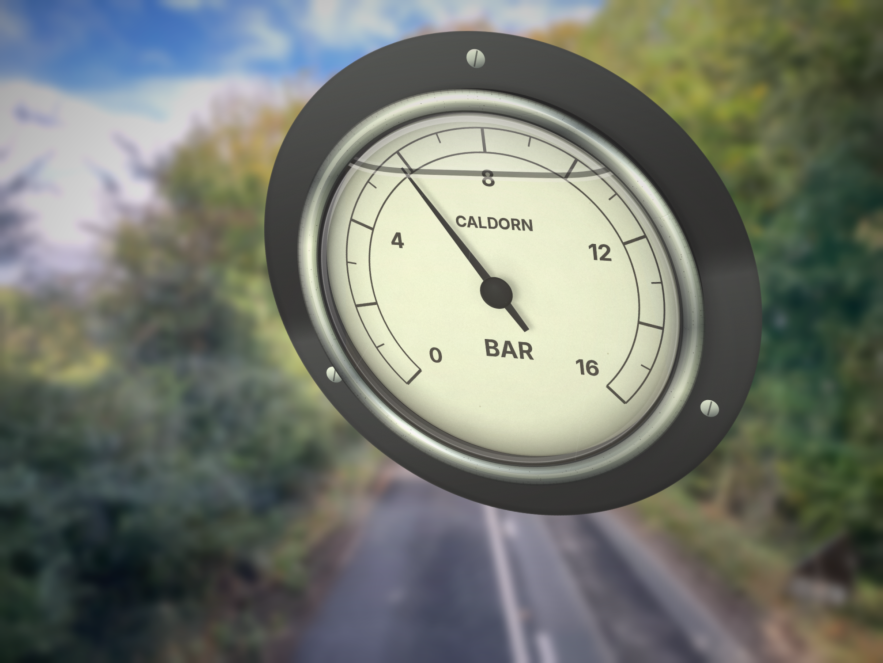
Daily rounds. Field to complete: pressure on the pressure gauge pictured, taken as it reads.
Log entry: 6 bar
